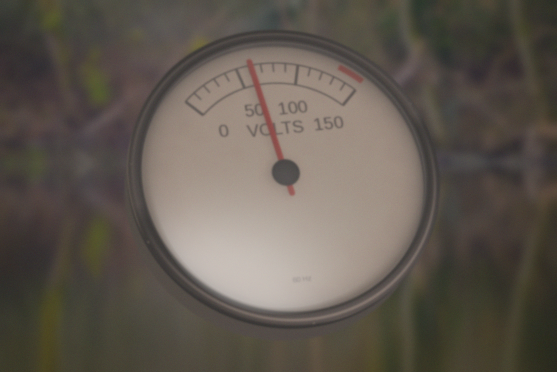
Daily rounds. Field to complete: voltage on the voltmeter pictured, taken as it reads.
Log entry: 60 V
